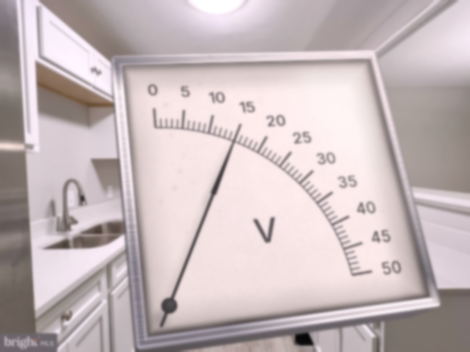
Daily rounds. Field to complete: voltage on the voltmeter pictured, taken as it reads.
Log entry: 15 V
